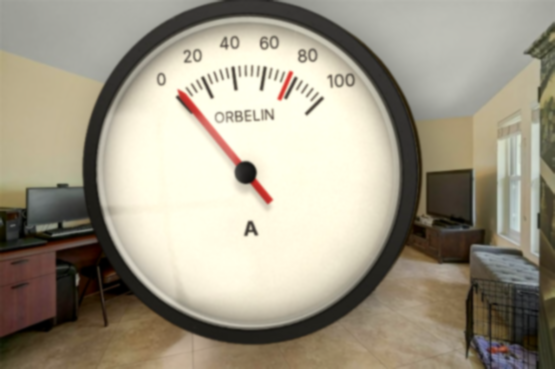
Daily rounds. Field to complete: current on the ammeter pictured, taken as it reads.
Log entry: 4 A
